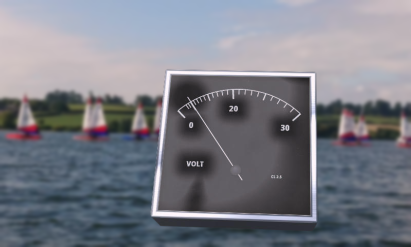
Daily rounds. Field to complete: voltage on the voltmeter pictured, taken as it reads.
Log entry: 10 V
